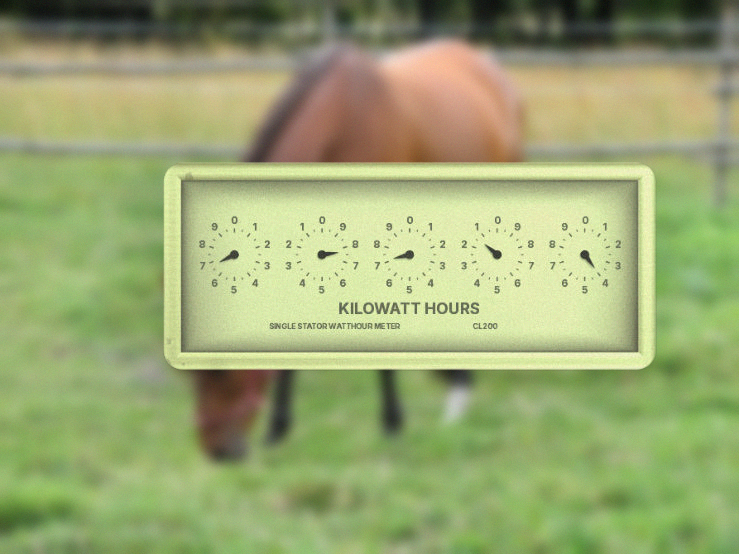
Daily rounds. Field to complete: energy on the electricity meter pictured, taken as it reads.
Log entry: 67714 kWh
